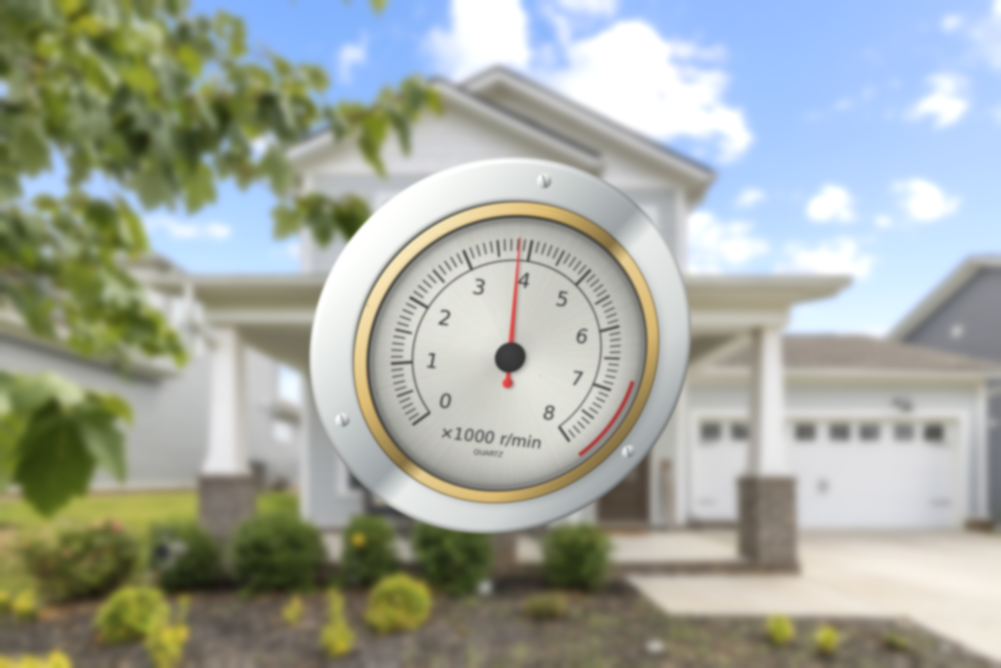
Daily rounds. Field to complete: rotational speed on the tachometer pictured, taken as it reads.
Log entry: 3800 rpm
